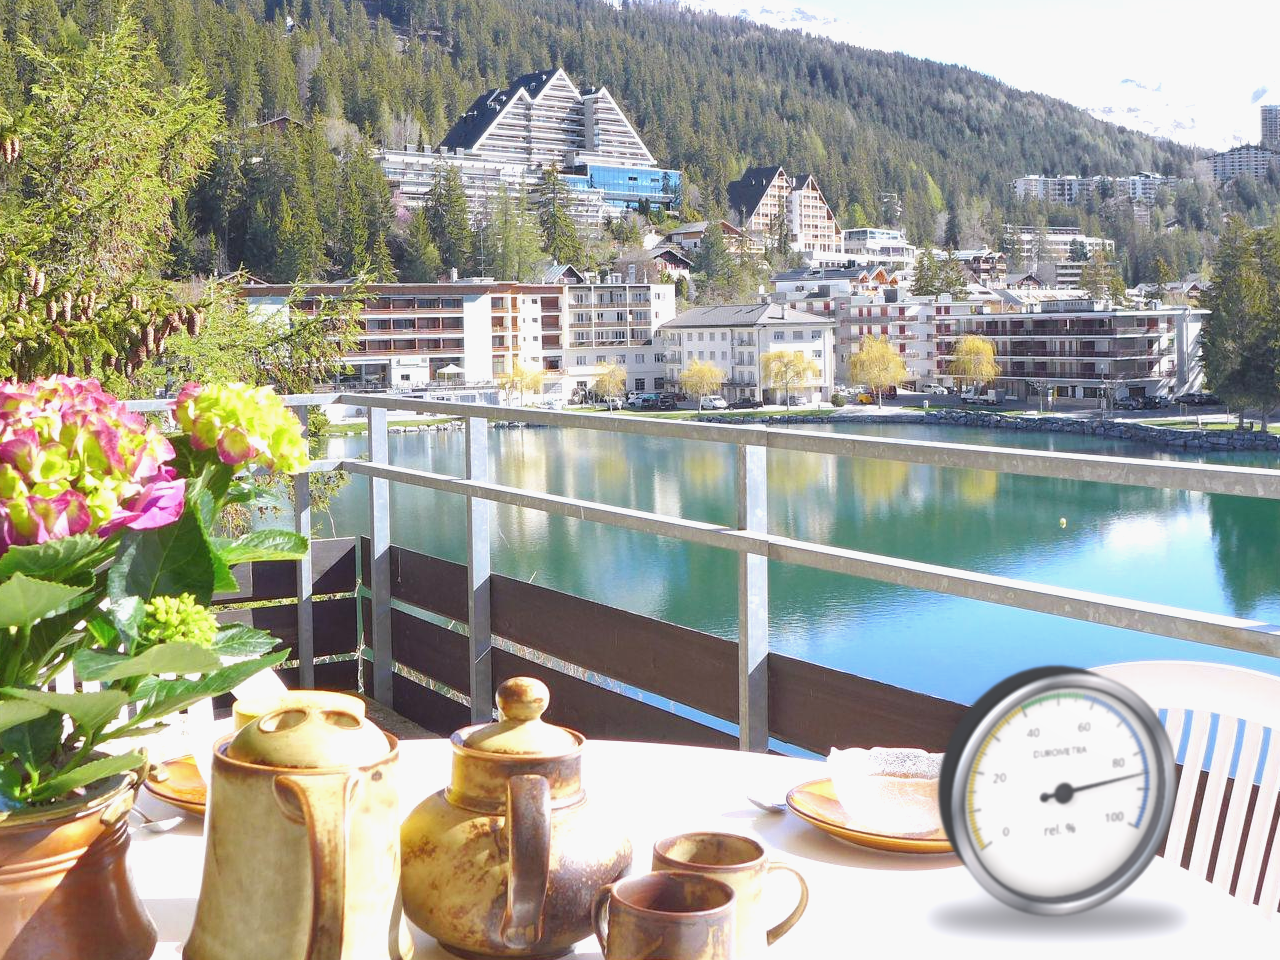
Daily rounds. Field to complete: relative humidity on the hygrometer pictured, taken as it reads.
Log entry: 85 %
